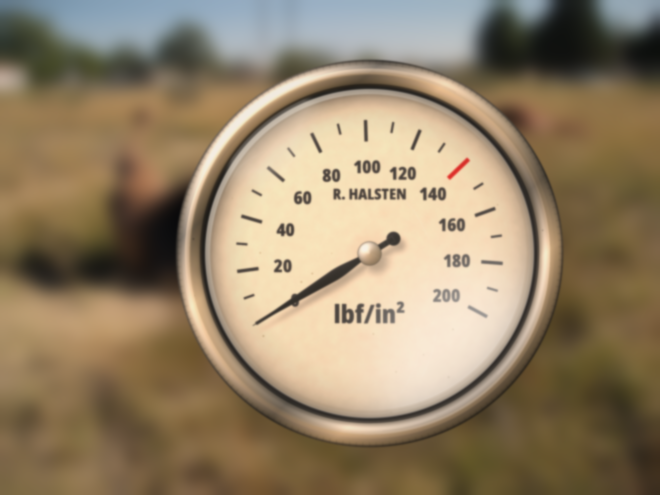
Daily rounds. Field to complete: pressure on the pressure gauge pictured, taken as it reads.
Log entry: 0 psi
